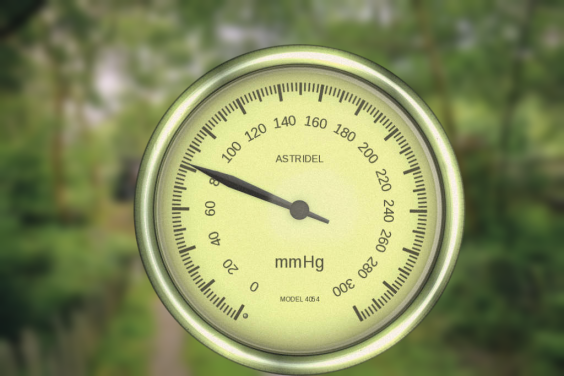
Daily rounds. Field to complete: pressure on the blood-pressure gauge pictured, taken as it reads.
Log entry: 82 mmHg
